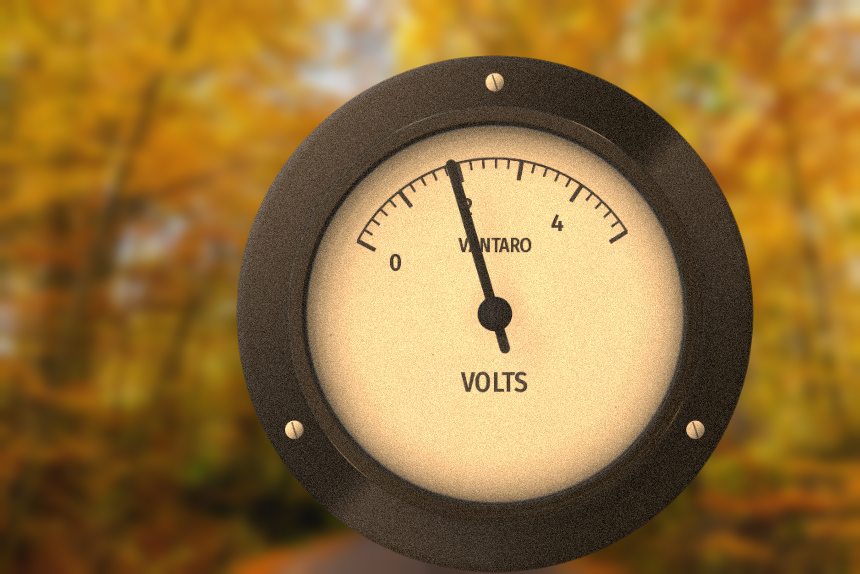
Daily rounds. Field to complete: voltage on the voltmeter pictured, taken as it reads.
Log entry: 1.9 V
